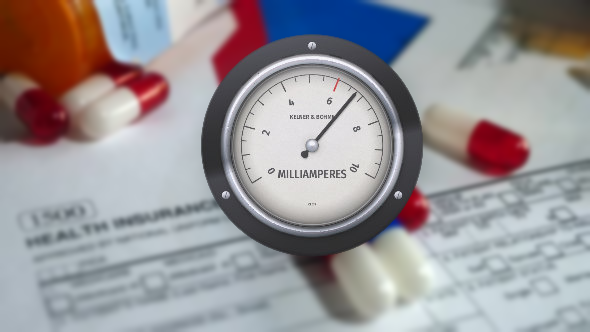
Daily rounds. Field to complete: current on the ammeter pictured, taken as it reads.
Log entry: 6.75 mA
